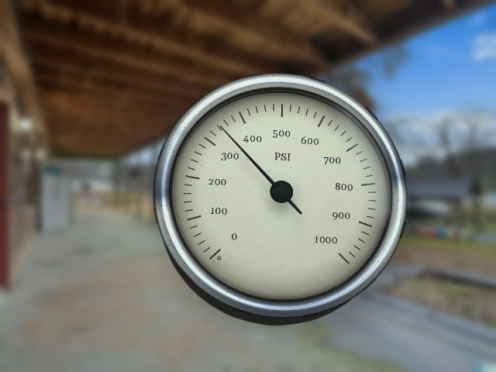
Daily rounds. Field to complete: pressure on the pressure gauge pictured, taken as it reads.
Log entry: 340 psi
